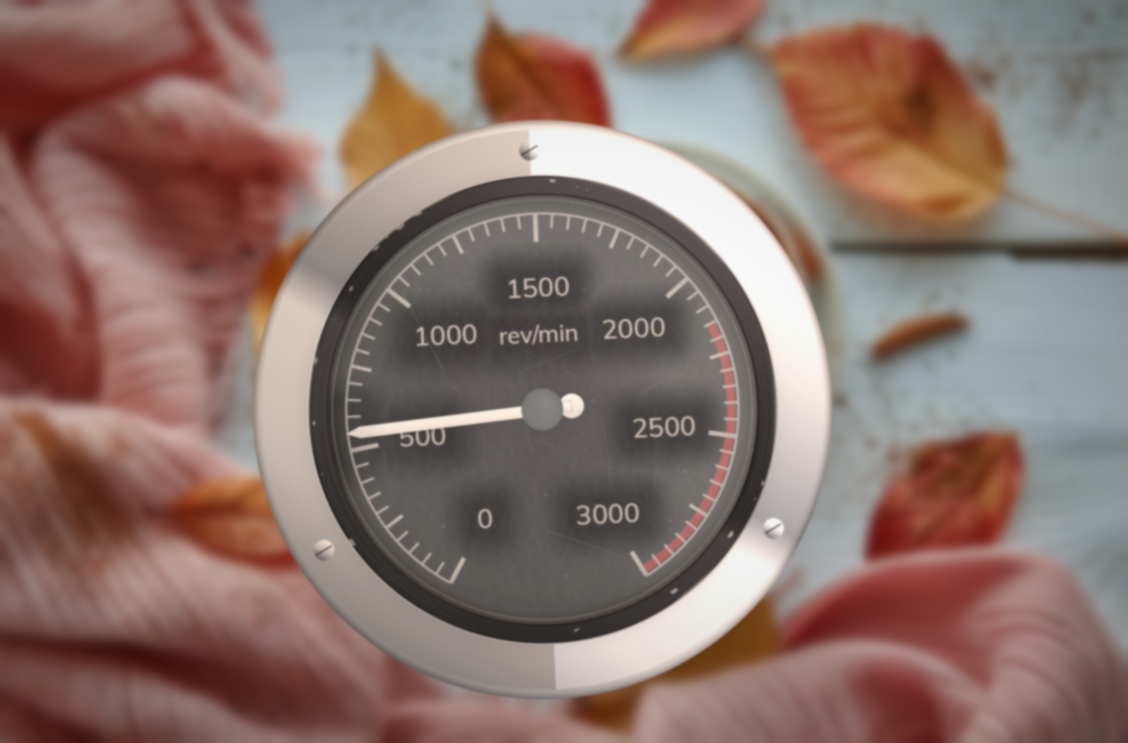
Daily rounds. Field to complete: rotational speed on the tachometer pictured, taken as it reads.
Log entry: 550 rpm
